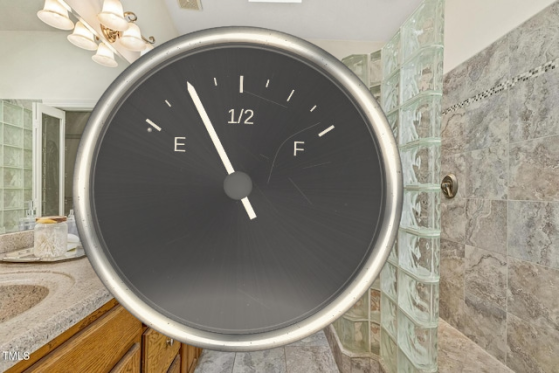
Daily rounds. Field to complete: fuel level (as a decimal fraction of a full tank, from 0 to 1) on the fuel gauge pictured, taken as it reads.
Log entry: 0.25
